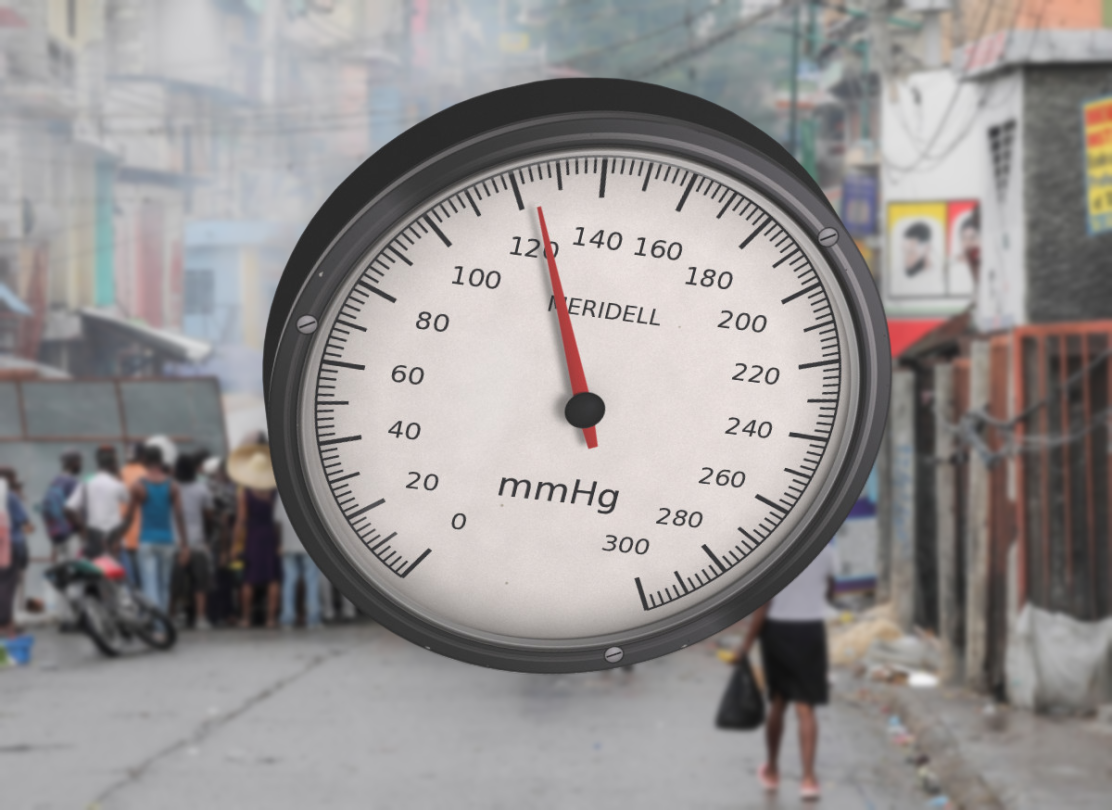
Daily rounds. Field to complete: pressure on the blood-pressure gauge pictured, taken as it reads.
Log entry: 124 mmHg
